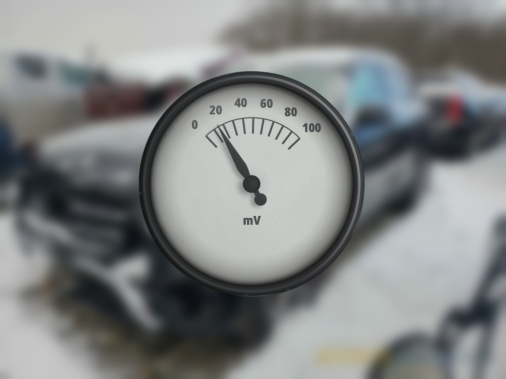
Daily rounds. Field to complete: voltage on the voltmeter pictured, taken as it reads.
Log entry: 15 mV
